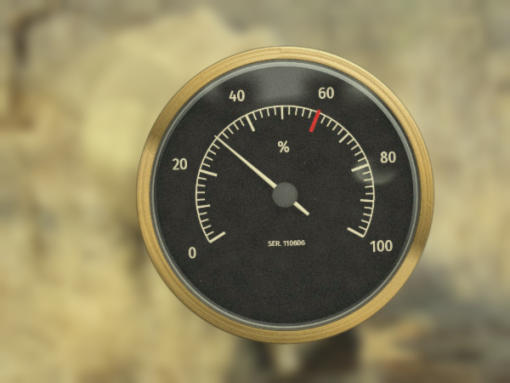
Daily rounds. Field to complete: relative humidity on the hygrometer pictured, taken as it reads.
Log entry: 30 %
